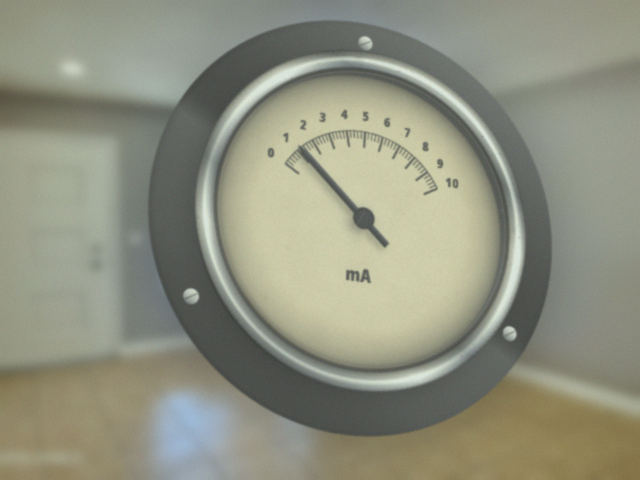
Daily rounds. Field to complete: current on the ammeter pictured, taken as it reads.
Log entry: 1 mA
